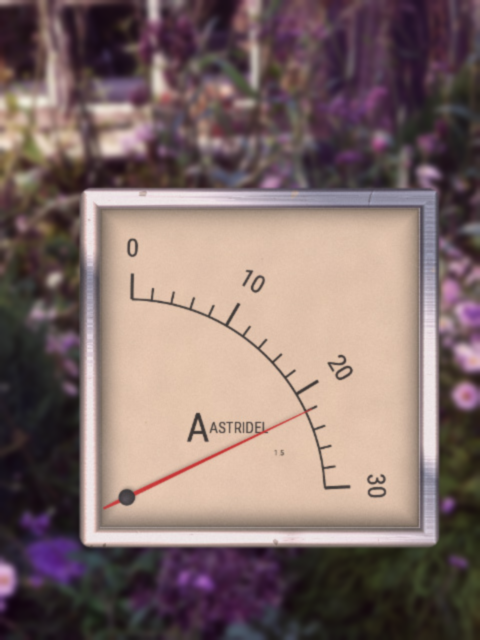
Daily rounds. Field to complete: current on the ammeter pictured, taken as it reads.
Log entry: 22 A
